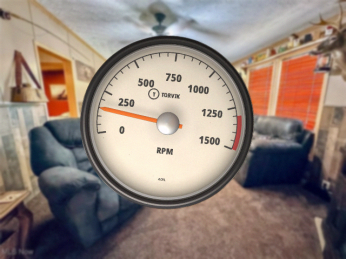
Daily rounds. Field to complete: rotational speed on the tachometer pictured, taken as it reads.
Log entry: 150 rpm
